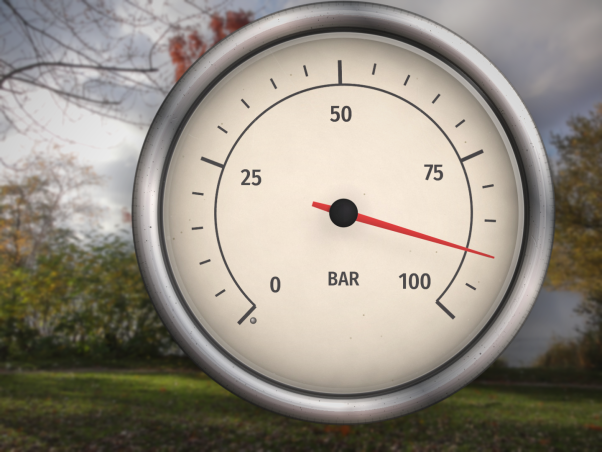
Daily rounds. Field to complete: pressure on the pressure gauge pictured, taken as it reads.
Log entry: 90 bar
